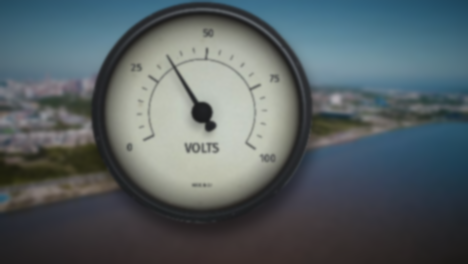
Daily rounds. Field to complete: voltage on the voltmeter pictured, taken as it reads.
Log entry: 35 V
